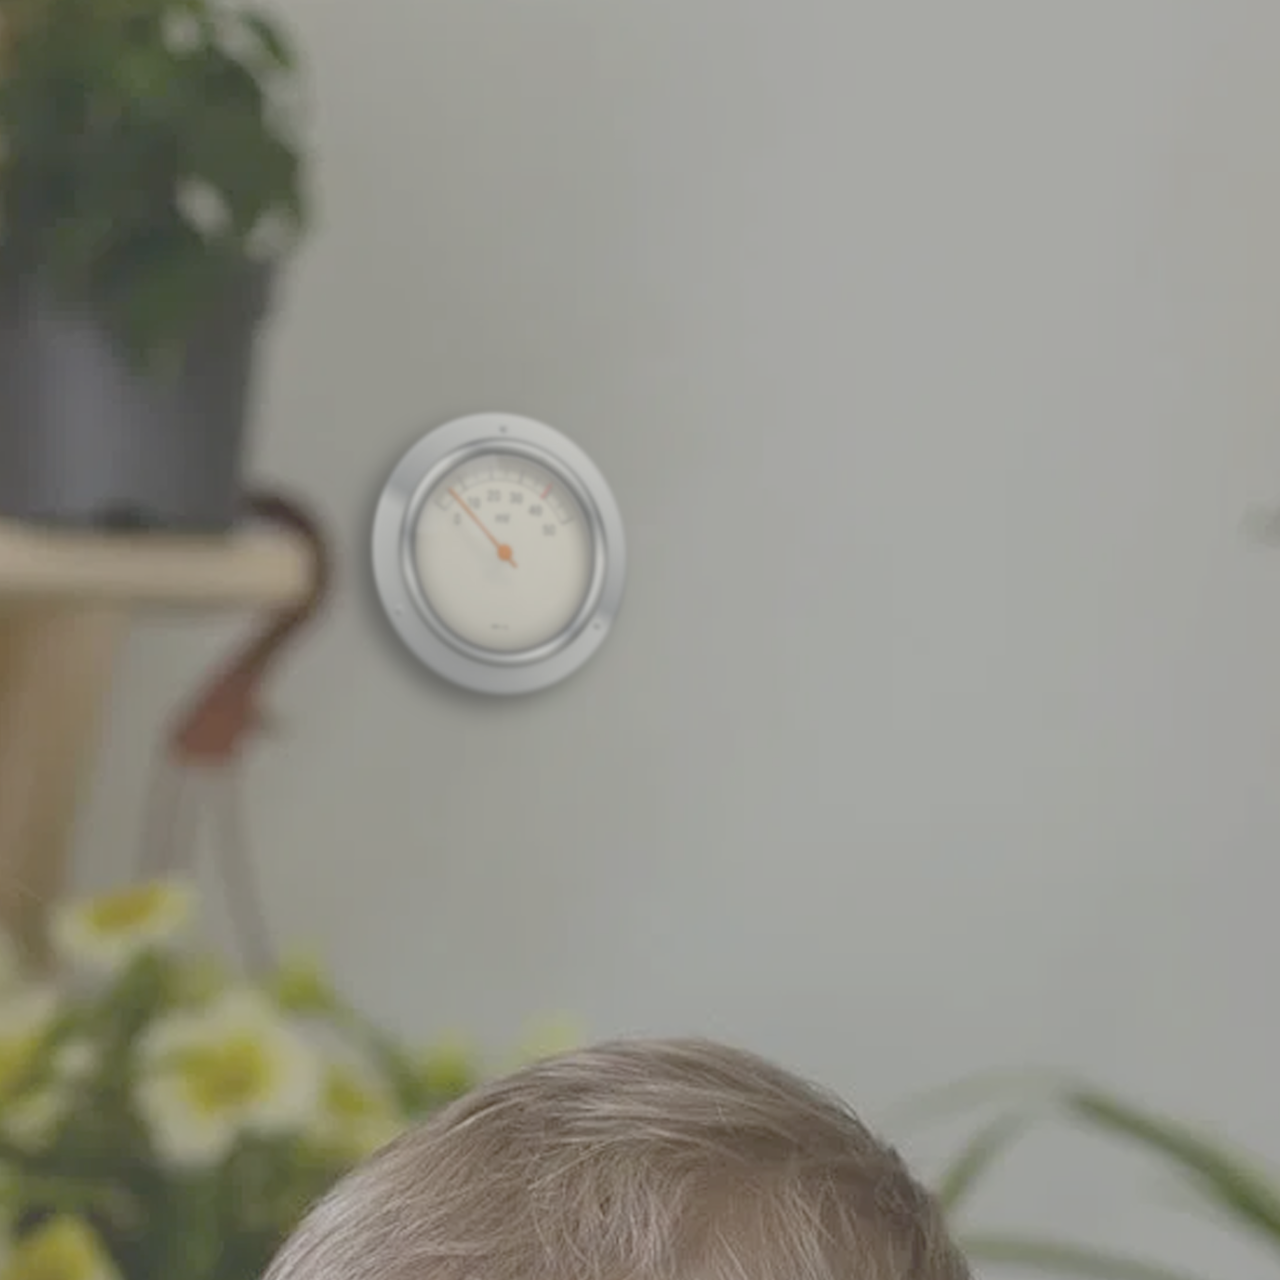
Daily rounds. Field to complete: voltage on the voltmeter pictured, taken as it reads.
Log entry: 5 mV
